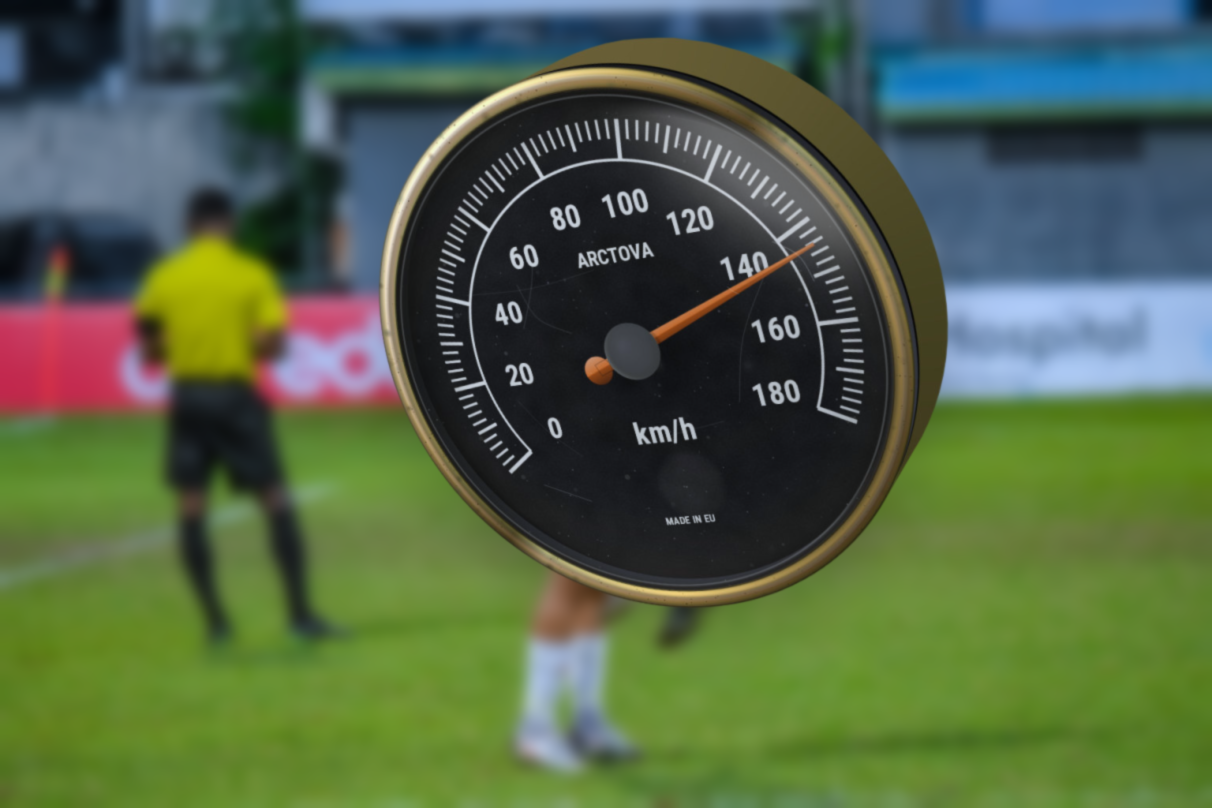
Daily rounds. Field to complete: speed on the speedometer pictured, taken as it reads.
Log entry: 144 km/h
